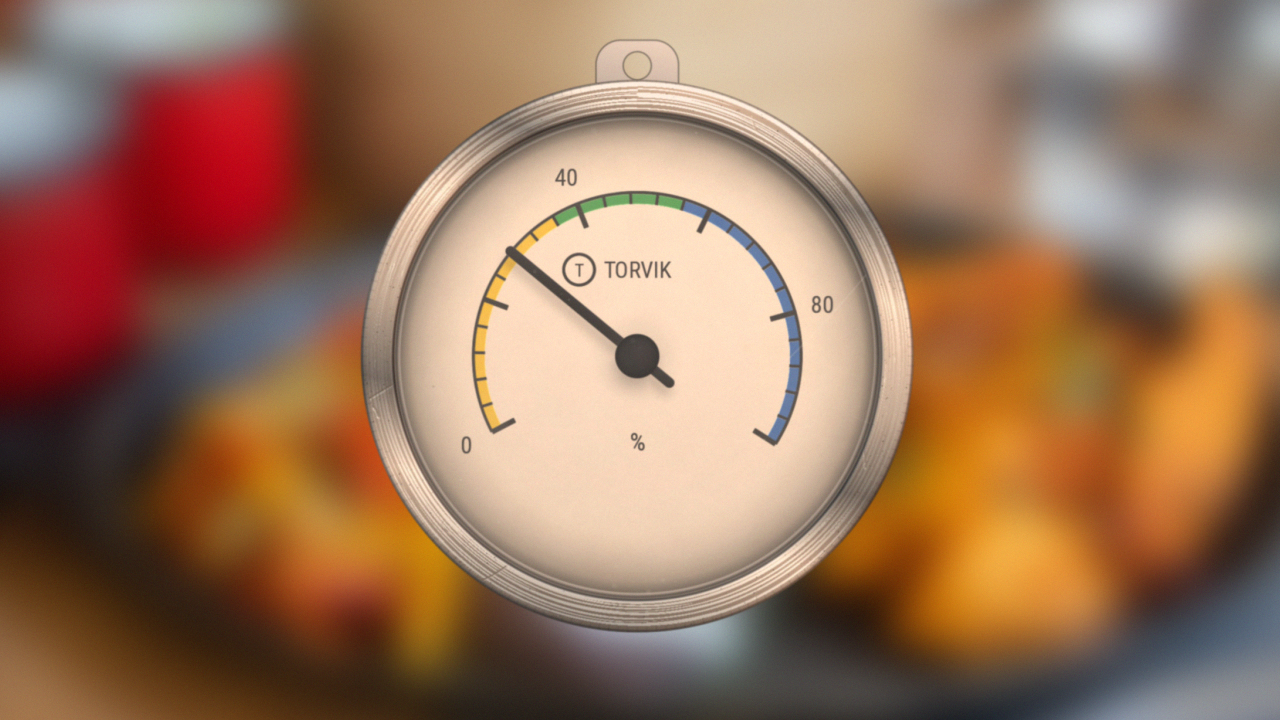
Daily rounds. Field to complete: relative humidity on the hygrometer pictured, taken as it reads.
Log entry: 28 %
